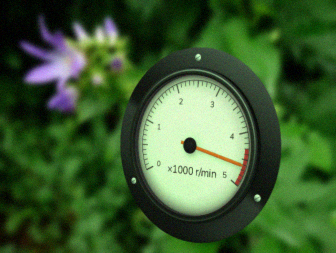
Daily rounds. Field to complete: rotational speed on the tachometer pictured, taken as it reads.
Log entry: 4600 rpm
